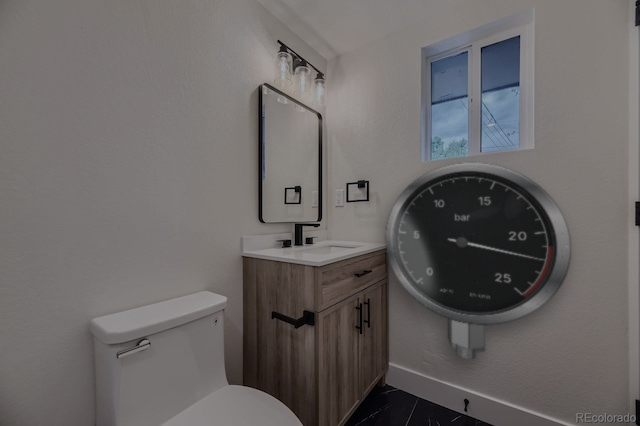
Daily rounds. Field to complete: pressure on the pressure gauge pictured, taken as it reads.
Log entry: 22 bar
